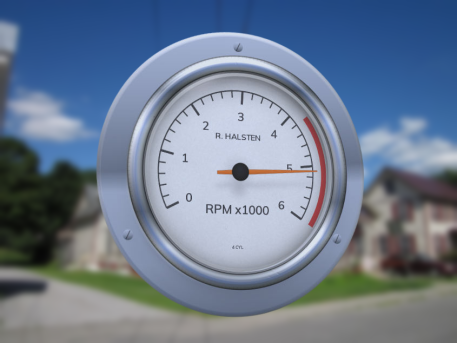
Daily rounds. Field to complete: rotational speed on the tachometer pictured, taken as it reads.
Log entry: 5100 rpm
